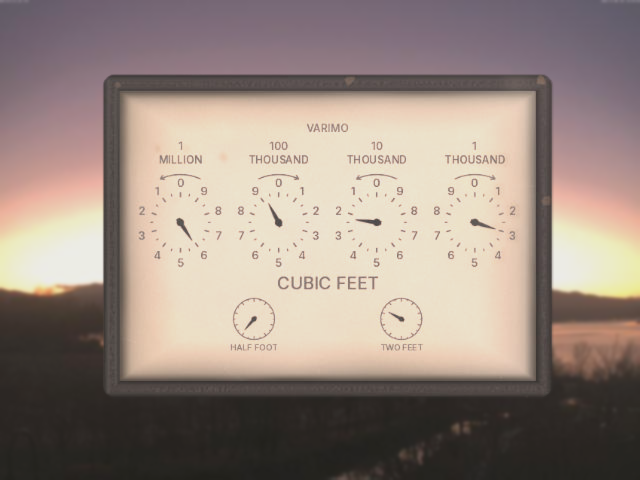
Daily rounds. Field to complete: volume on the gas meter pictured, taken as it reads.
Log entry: 592300 ft³
